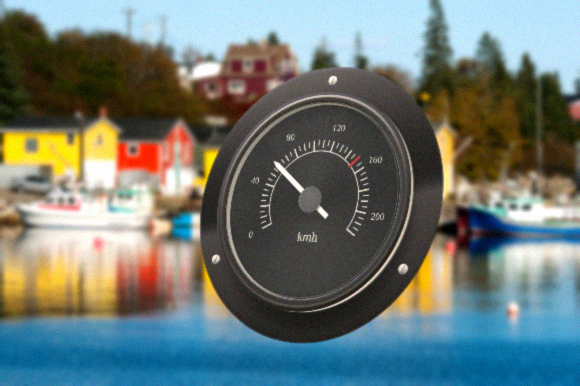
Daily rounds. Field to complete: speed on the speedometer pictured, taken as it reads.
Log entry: 60 km/h
